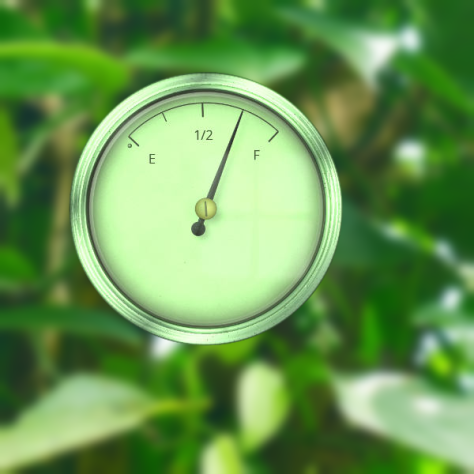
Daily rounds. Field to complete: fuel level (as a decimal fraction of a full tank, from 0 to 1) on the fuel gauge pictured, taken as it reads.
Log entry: 0.75
